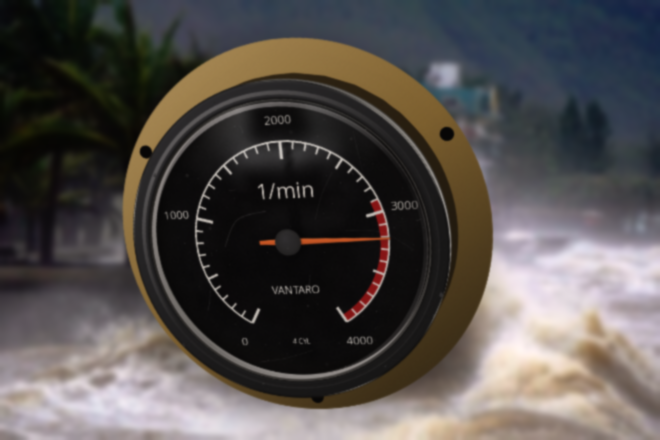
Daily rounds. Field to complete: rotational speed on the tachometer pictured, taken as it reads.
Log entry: 3200 rpm
